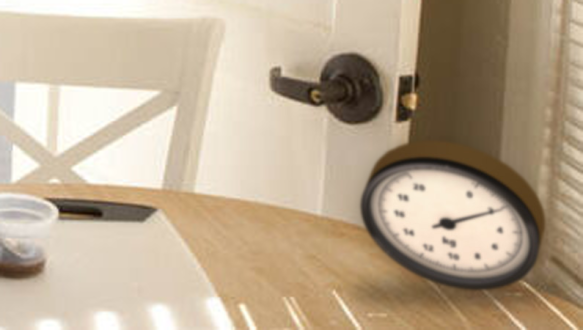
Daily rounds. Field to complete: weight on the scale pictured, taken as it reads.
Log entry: 2 kg
